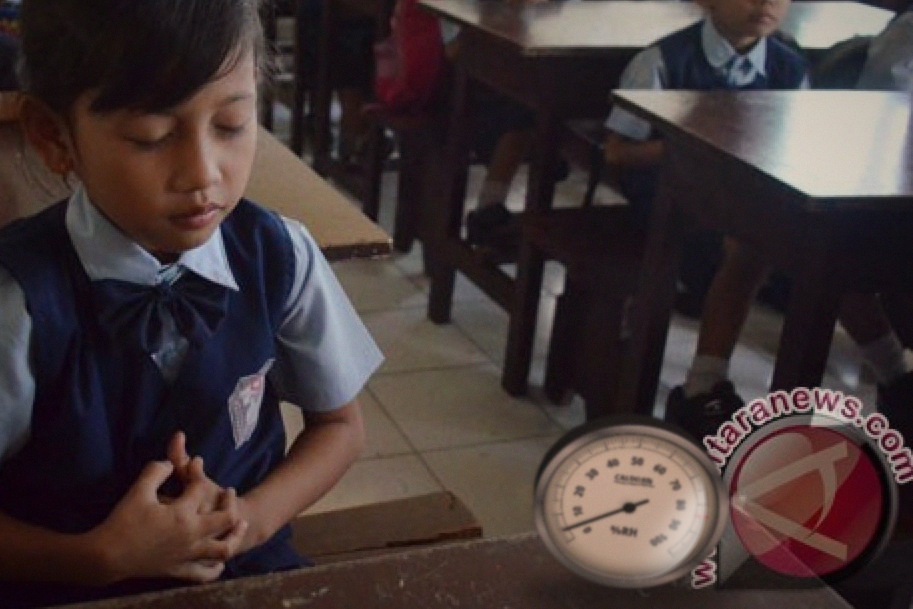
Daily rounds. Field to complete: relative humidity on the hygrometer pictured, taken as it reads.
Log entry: 5 %
